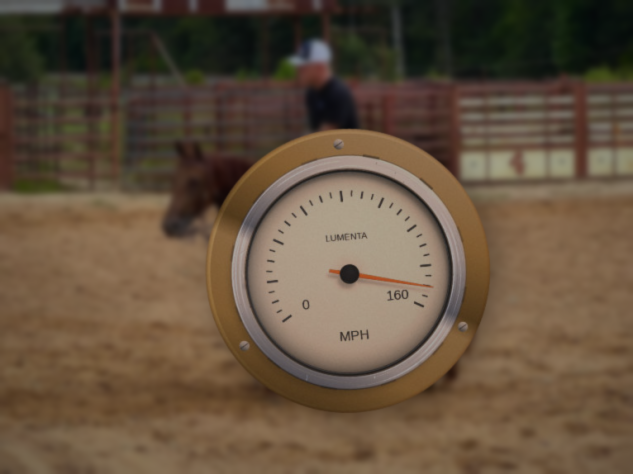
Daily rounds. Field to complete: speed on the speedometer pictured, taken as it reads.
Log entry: 150 mph
